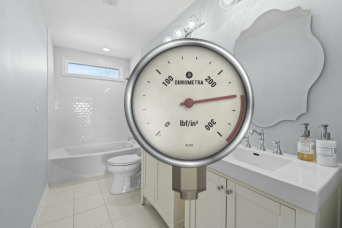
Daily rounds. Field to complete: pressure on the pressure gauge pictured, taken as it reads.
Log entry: 240 psi
